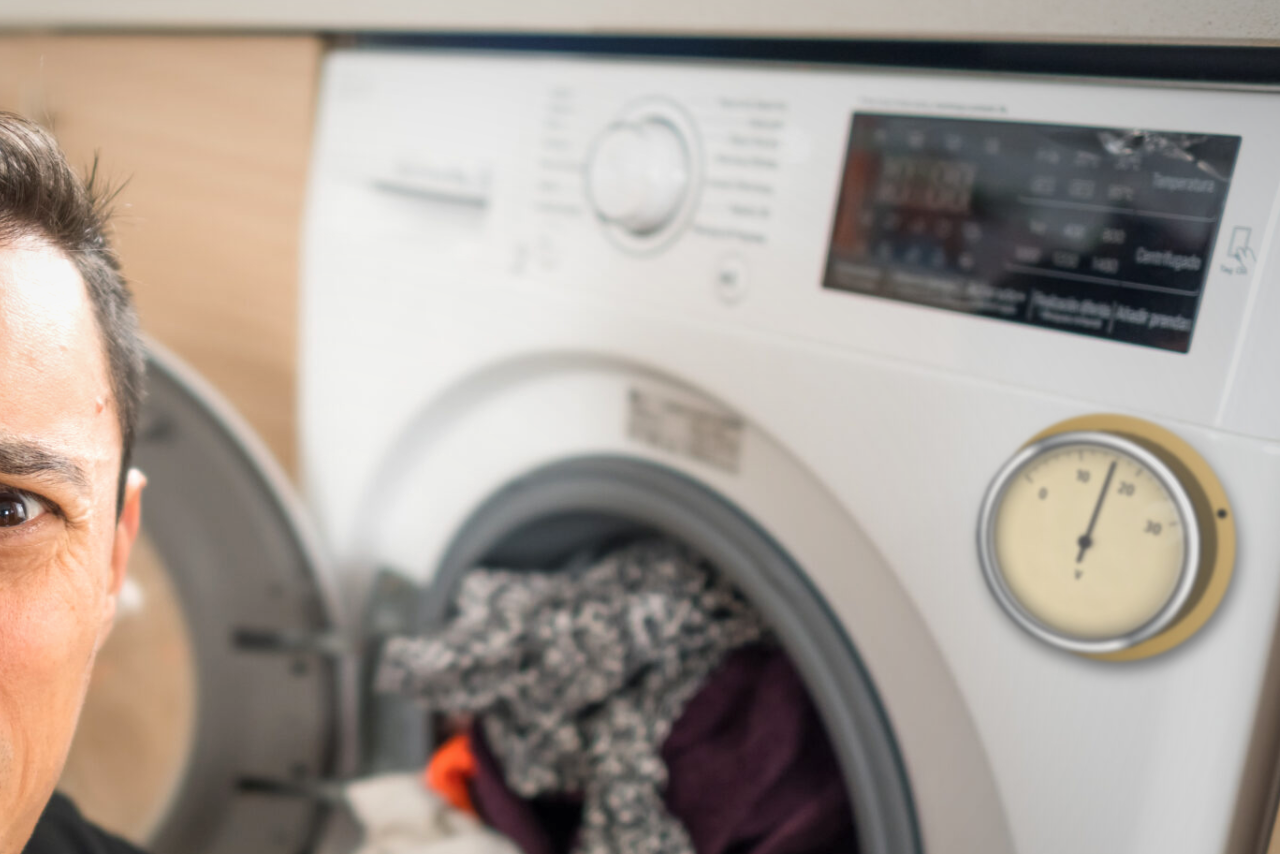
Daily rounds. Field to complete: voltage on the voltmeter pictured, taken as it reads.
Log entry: 16 V
